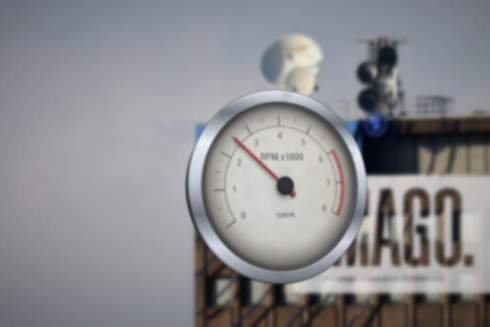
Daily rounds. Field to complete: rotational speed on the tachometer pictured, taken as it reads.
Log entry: 2500 rpm
